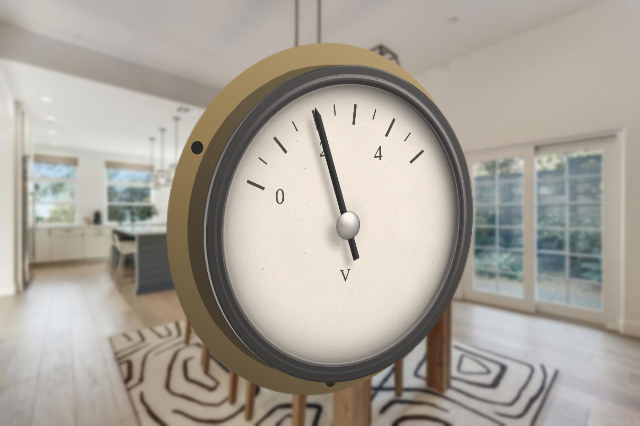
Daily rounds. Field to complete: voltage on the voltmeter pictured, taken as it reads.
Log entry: 2 V
